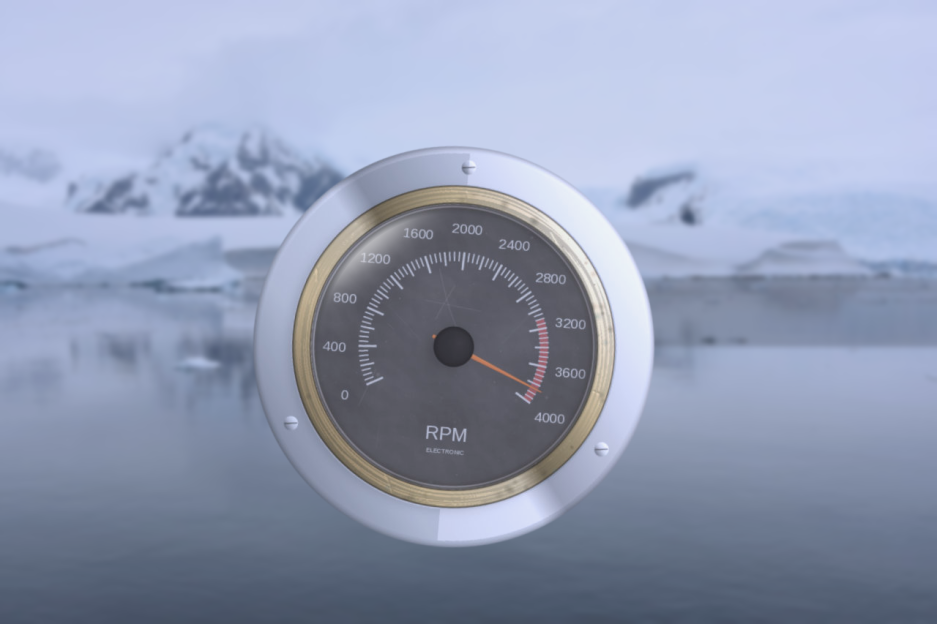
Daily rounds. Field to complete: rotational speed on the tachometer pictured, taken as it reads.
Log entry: 3850 rpm
